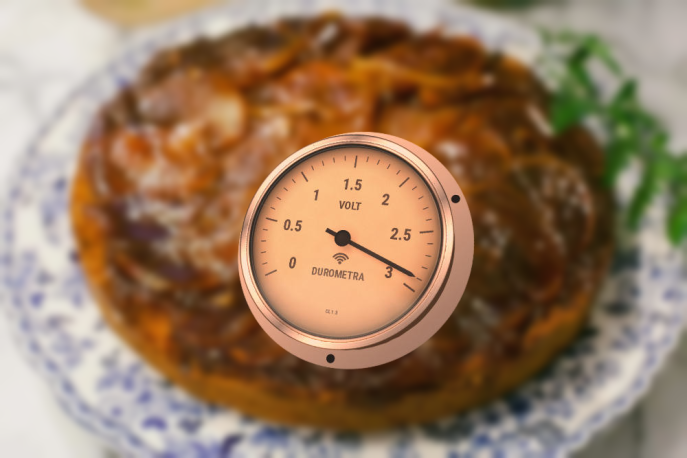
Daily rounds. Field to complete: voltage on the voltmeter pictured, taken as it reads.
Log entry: 2.9 V
